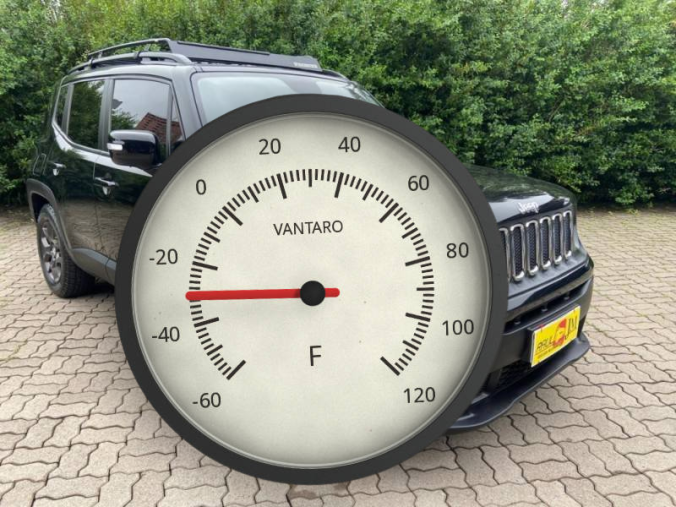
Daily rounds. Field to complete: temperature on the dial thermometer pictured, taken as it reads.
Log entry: -30 °F
